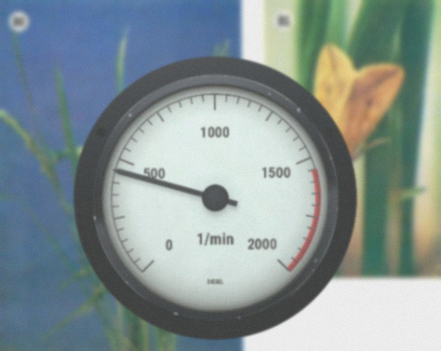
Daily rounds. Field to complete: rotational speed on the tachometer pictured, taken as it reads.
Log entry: 450 rpm
